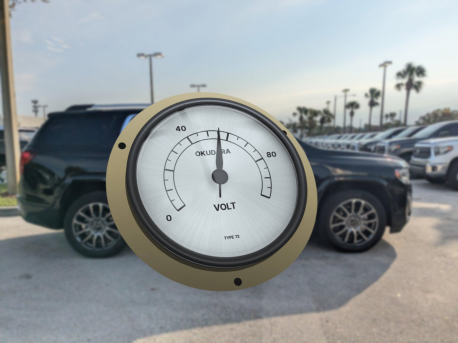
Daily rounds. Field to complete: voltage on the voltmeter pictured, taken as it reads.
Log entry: 55 V
